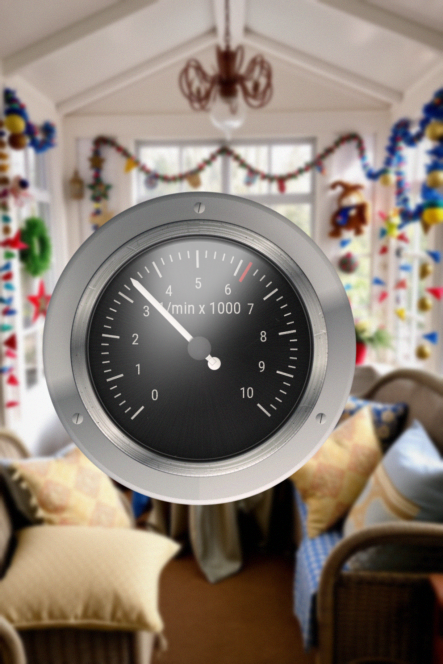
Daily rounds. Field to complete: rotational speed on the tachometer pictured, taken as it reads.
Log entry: 3400 rpm
